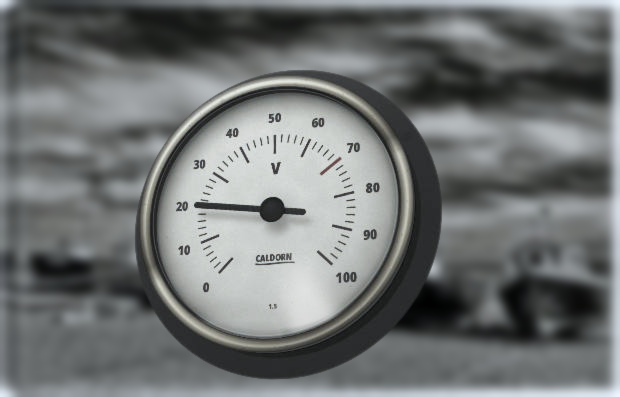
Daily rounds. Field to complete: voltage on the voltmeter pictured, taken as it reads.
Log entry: 20 V
